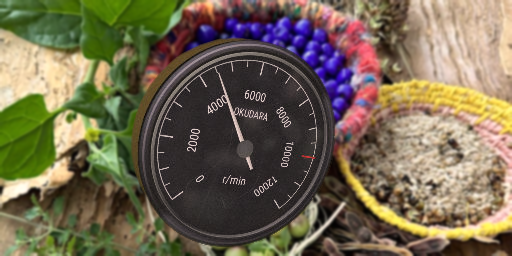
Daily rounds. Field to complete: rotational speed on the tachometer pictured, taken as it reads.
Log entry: 4500 rpm
